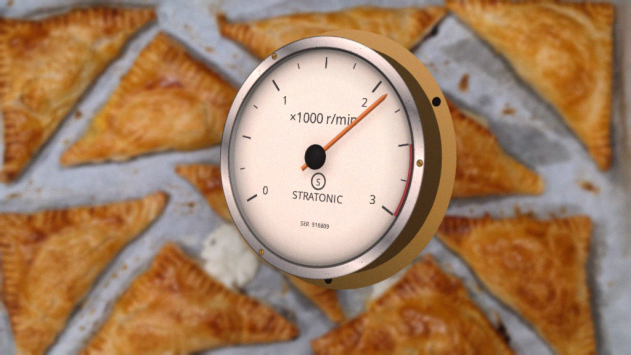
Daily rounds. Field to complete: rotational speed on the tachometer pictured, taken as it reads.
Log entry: 2125 rpm
